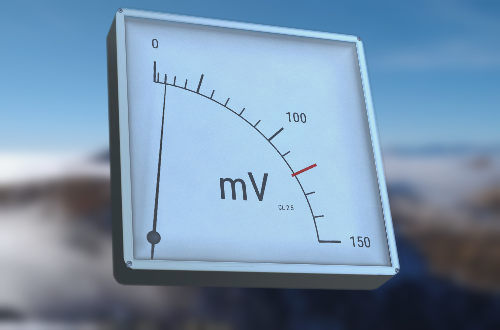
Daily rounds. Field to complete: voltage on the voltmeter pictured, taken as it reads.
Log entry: 20 mV
